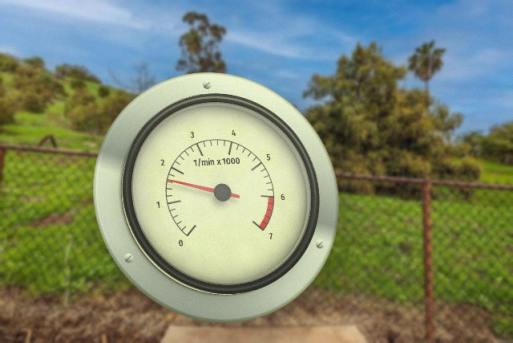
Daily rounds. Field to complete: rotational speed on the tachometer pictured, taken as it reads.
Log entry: 1600 rpm
